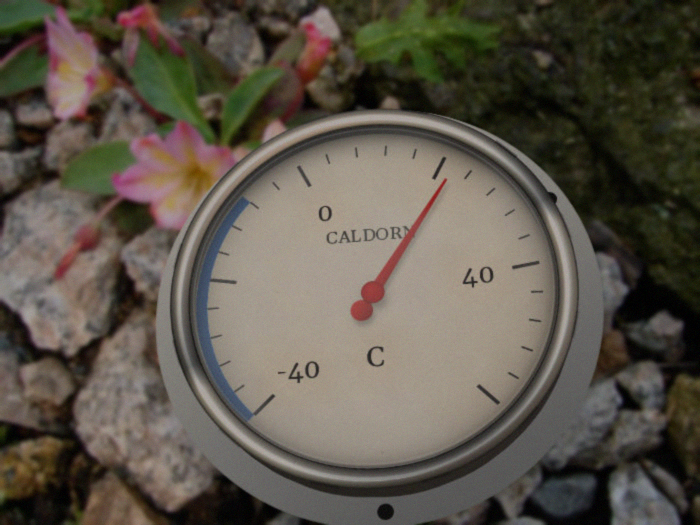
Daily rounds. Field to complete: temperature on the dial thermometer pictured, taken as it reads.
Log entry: 22 °C
